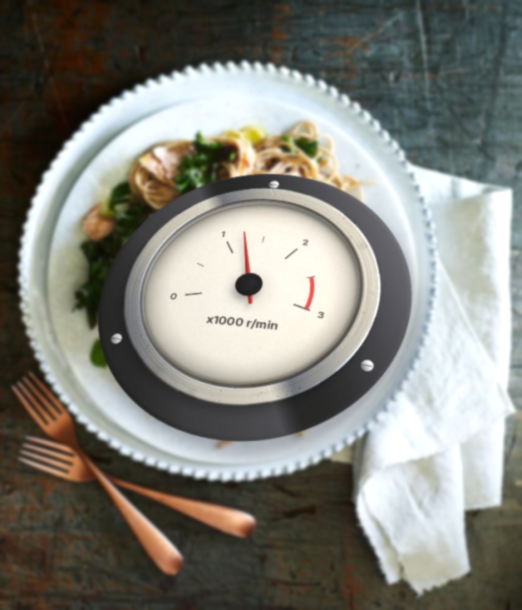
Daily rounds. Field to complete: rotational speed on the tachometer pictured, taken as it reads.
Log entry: 1250 rpm
